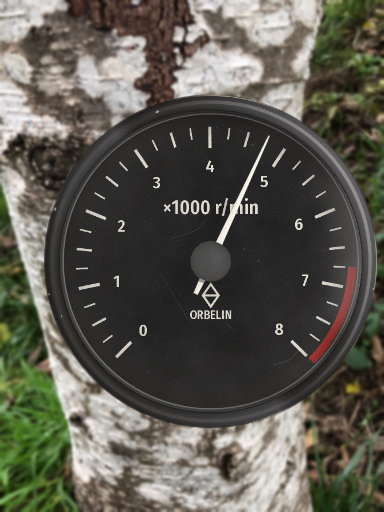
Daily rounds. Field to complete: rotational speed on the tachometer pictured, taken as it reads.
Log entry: 4750 rpm
